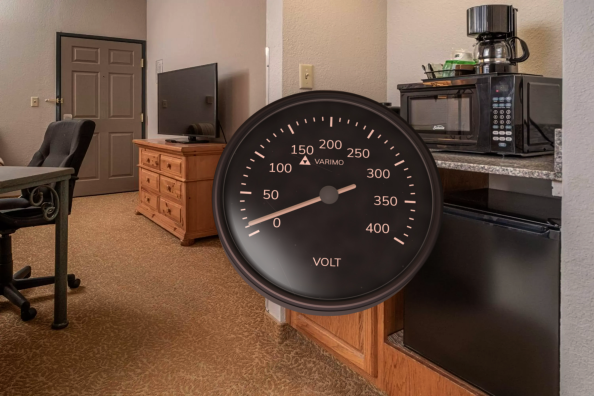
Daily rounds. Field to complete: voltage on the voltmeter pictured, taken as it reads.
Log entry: 10 V
